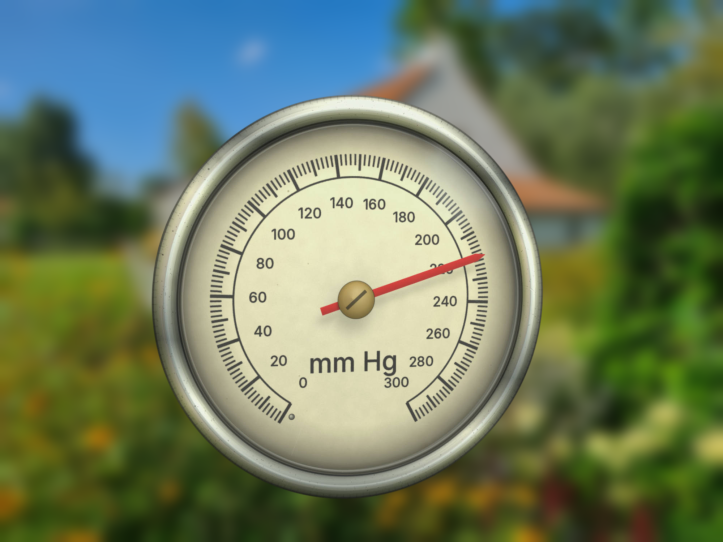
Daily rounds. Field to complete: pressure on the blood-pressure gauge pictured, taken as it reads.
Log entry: 220 mmHg
